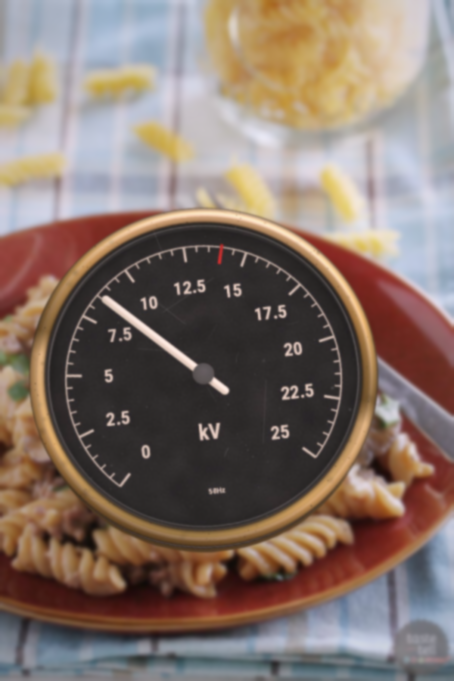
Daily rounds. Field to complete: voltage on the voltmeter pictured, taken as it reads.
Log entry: 8.5 kV
